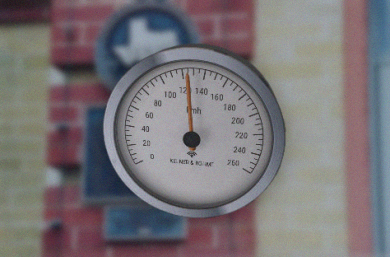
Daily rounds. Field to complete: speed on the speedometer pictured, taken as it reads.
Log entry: 125 km/h
